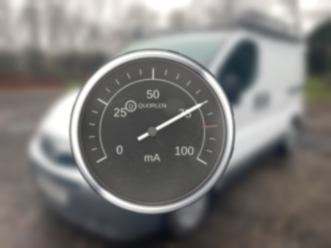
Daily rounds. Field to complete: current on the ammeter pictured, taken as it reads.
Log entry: 75 mA
